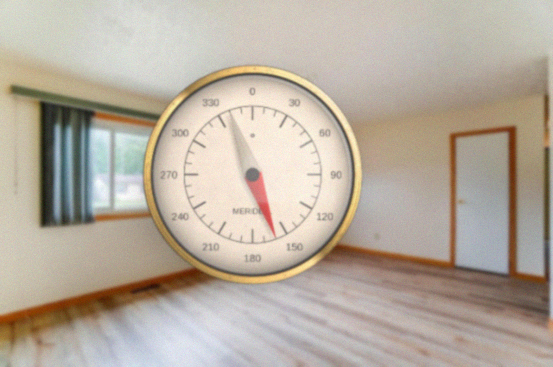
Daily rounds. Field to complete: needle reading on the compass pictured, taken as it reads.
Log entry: 160 °
